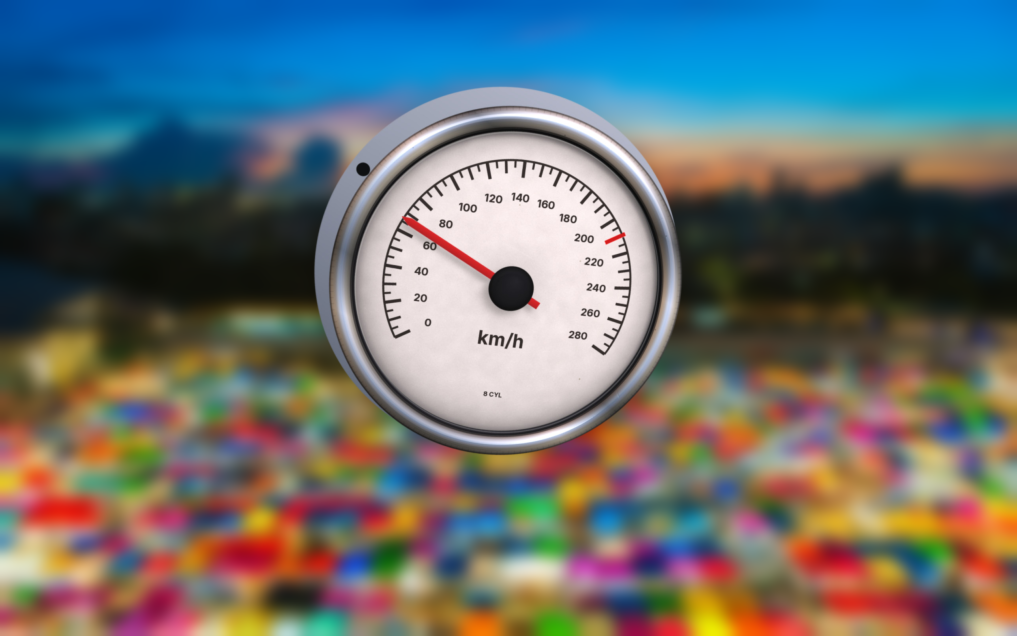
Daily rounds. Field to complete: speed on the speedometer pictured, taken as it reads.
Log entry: 67.5 km/h
